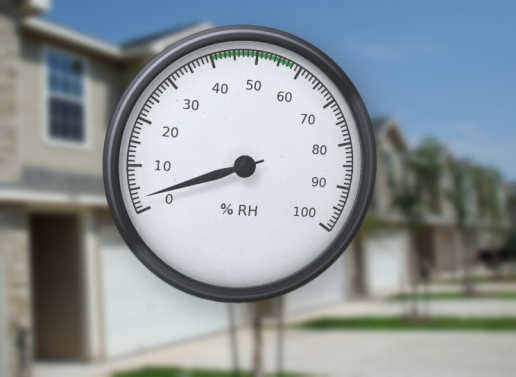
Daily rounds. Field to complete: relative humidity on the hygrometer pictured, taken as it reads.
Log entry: 3 %
